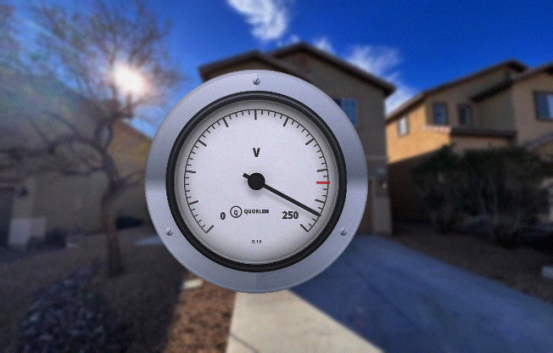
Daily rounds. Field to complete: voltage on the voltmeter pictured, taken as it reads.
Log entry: 235 V
